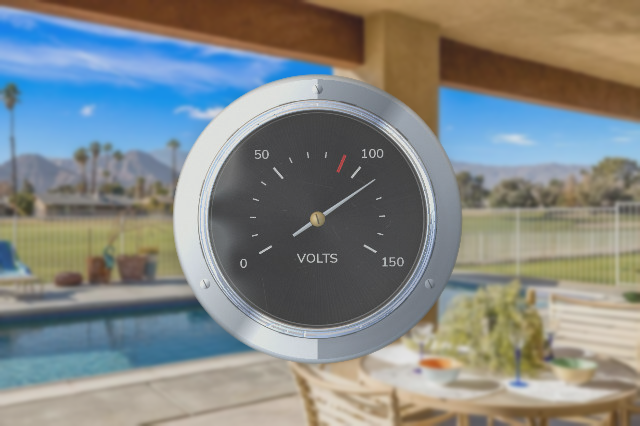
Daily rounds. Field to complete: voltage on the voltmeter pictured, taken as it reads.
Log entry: 110 V
